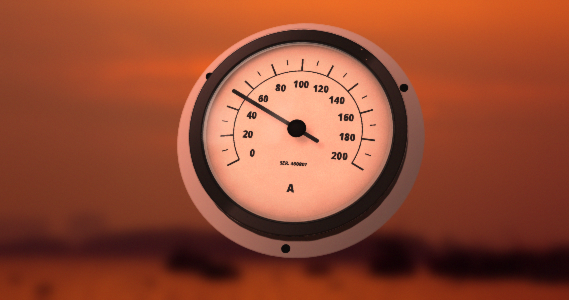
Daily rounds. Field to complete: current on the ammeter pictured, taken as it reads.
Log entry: 50 A
